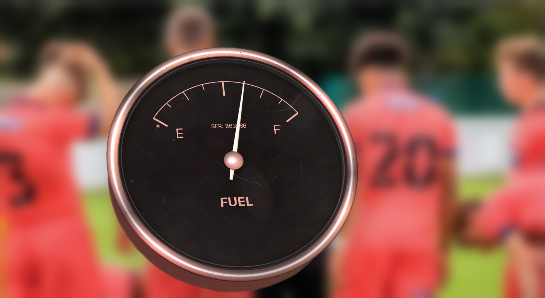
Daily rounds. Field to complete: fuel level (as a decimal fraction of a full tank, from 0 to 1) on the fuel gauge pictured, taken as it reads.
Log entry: 0.625
